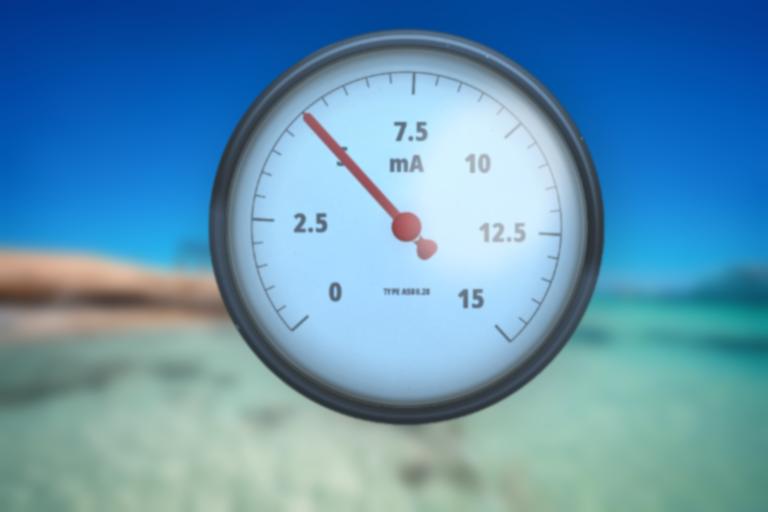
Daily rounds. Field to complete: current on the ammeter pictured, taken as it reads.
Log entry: 5 mA
